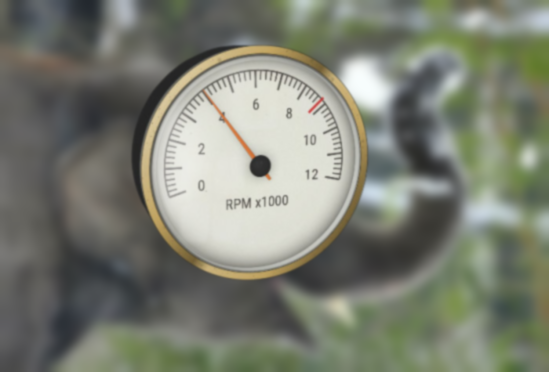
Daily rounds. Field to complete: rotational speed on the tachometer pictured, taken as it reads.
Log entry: 4000 rpm
